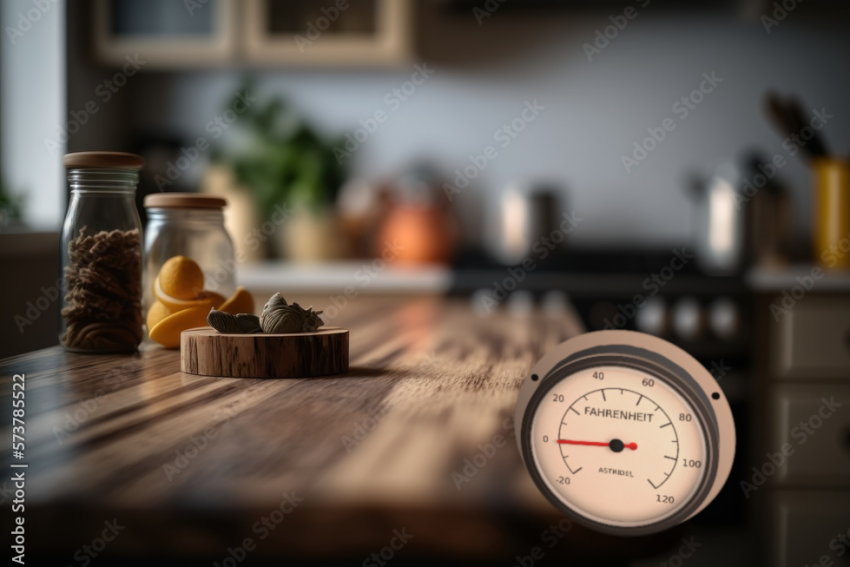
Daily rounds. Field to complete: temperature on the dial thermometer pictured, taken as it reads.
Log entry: 0 °F
